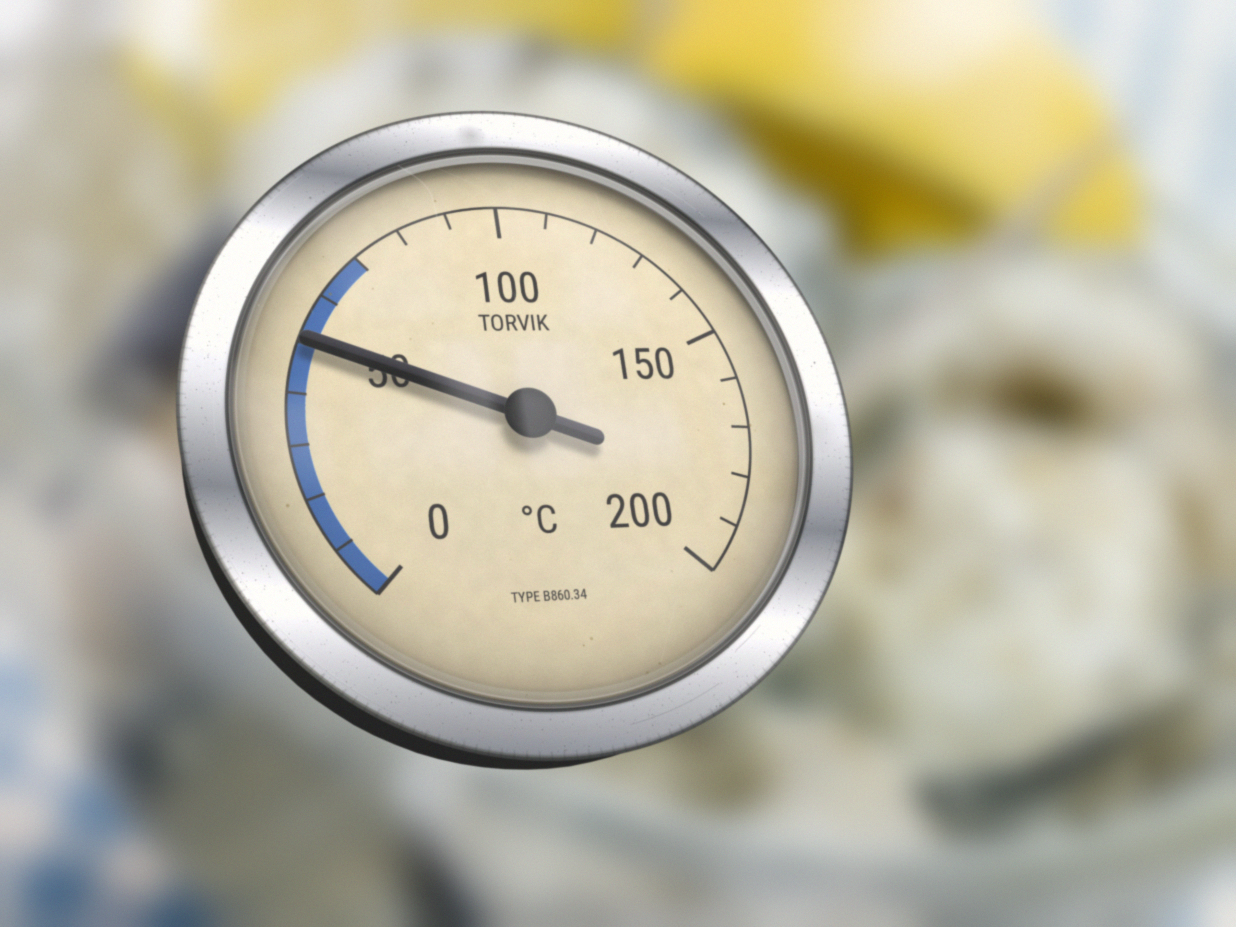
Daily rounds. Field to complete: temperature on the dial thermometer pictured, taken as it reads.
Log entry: 50 °C
